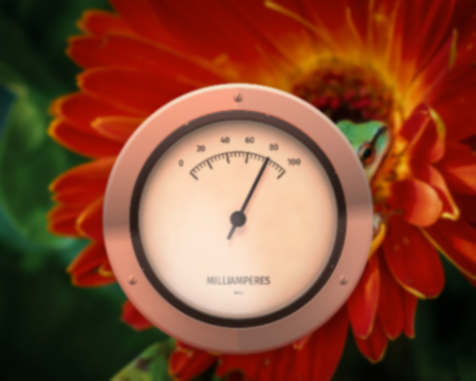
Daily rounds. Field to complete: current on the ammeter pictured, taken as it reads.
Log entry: 80 mA
